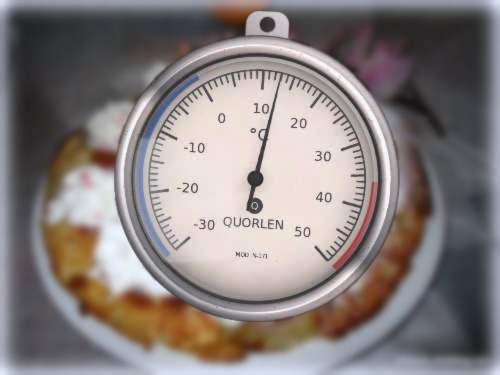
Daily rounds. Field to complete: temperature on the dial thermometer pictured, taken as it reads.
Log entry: 13 °C
